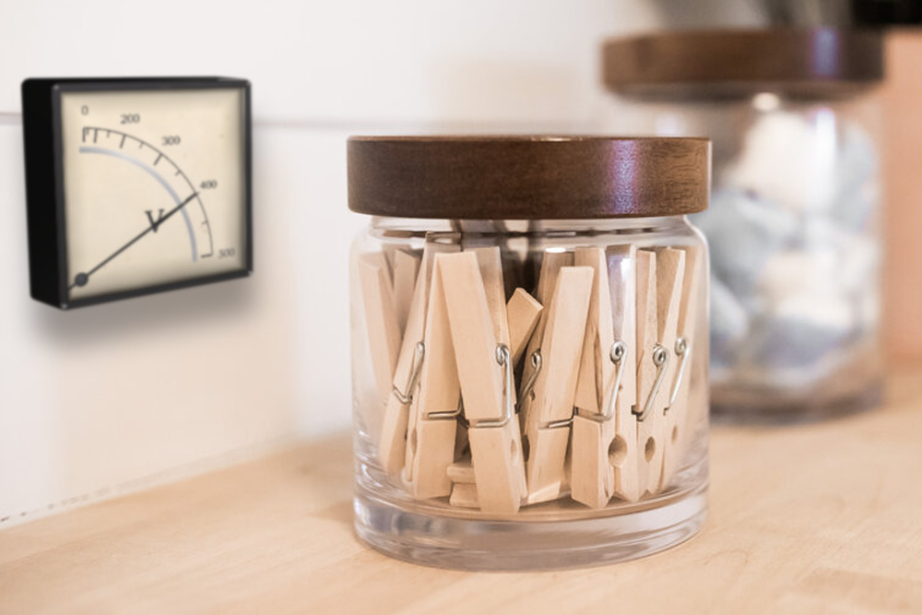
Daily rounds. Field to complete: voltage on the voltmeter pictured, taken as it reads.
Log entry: 400 V
